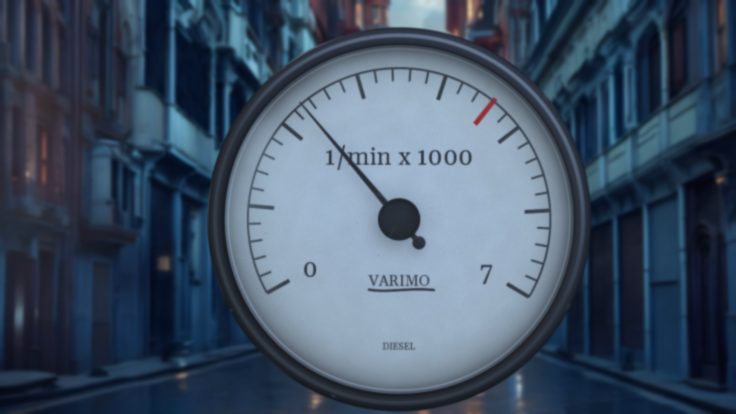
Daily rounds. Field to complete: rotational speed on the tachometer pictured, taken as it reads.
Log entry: 2300 rpm
